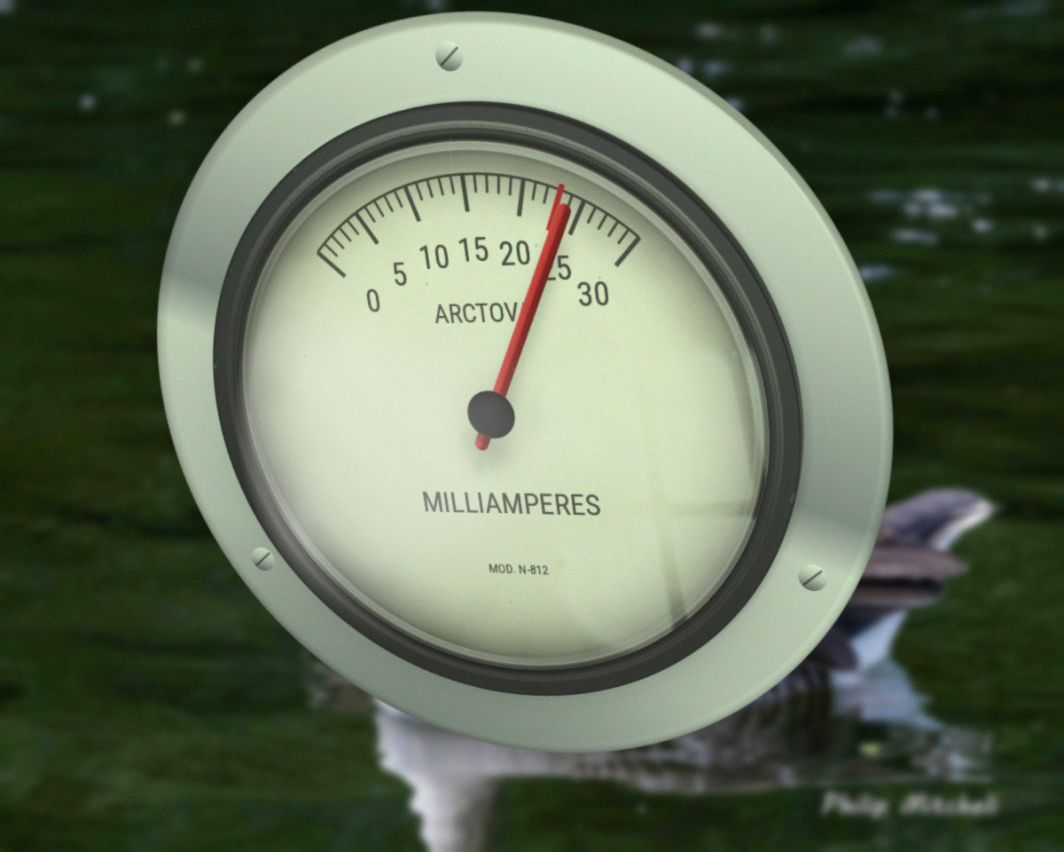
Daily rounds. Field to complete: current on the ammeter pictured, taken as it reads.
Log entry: 24 mA
